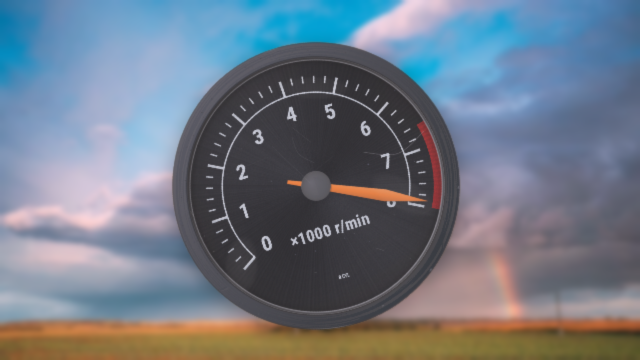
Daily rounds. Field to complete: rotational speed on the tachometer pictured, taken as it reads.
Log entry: 7900 rpm
